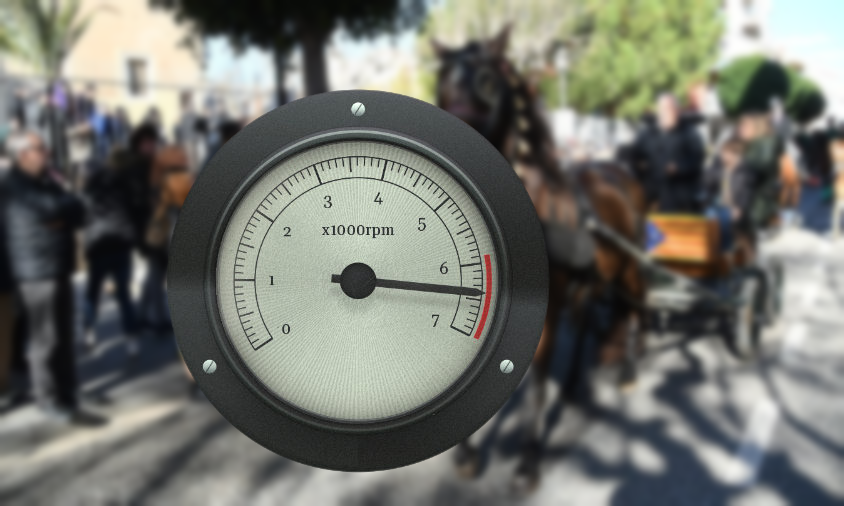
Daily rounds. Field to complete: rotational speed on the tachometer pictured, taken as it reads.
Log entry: 6400 rpm
